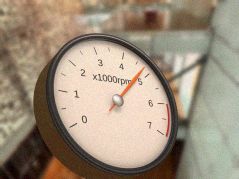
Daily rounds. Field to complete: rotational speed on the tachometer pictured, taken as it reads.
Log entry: 4750 rpm
